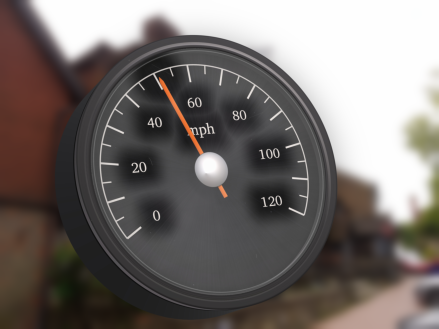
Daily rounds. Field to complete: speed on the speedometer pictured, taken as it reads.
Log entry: 50 mph
